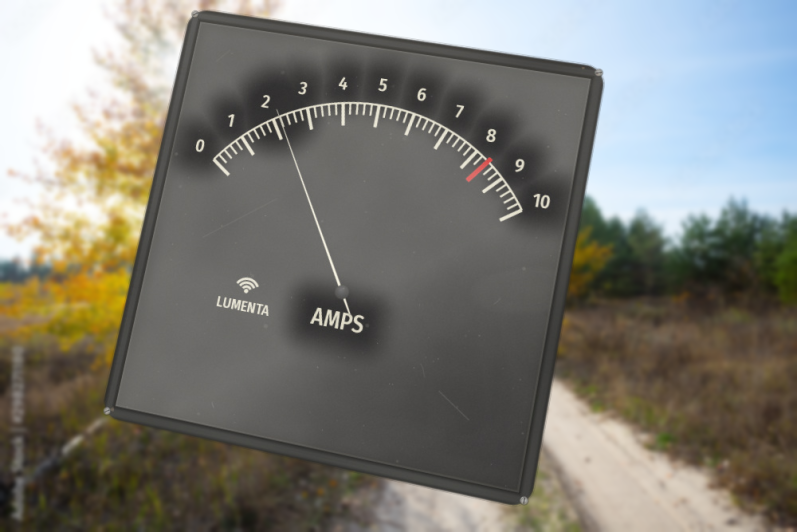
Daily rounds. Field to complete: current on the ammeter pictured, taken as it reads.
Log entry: 2.2 A
